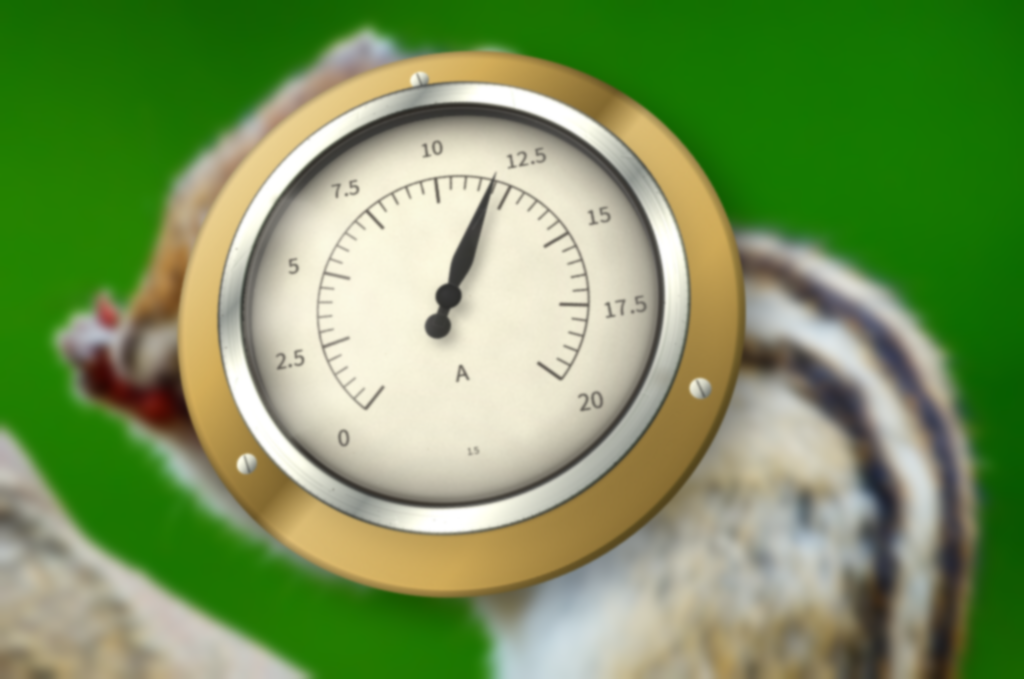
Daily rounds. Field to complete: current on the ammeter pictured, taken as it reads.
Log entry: 12 A
